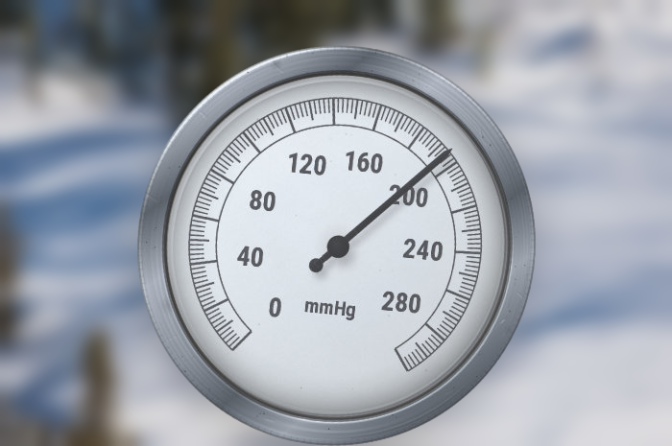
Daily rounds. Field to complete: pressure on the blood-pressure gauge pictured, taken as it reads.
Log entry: 194 mmHg
